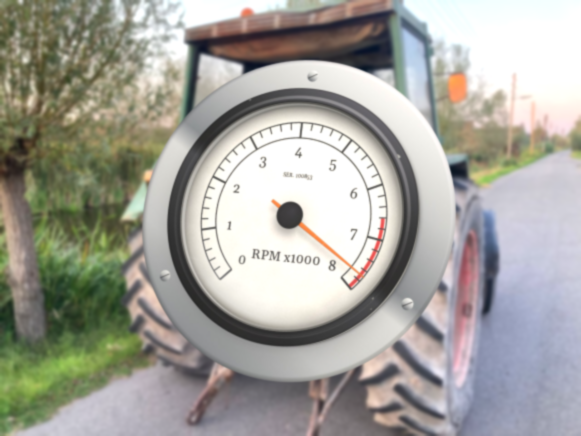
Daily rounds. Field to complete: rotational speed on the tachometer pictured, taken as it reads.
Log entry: 7700 rpm
